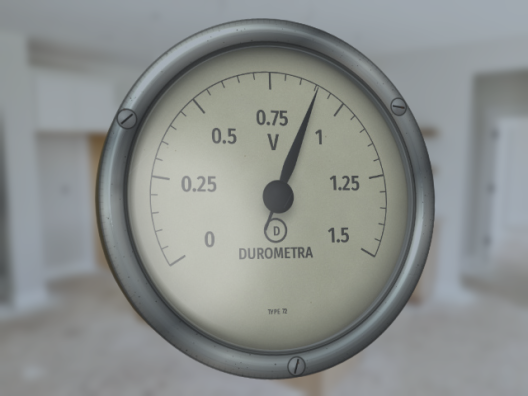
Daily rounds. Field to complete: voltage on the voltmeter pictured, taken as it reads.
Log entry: 0.9 V
